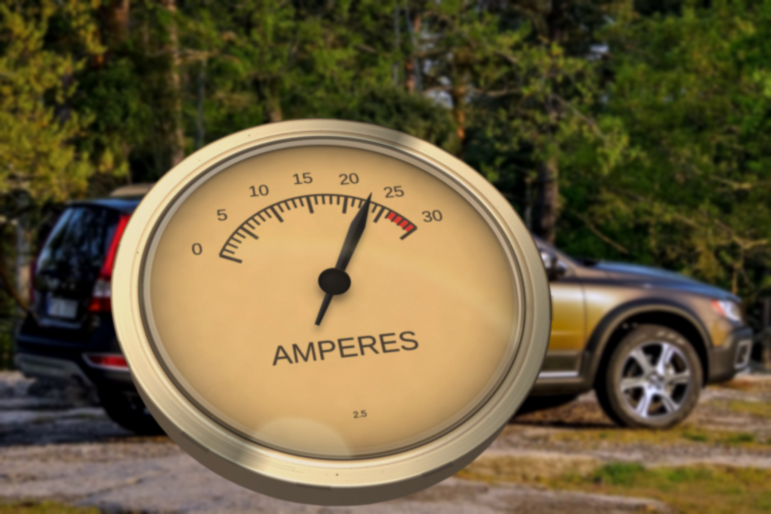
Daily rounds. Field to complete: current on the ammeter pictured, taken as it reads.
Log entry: 23 A
